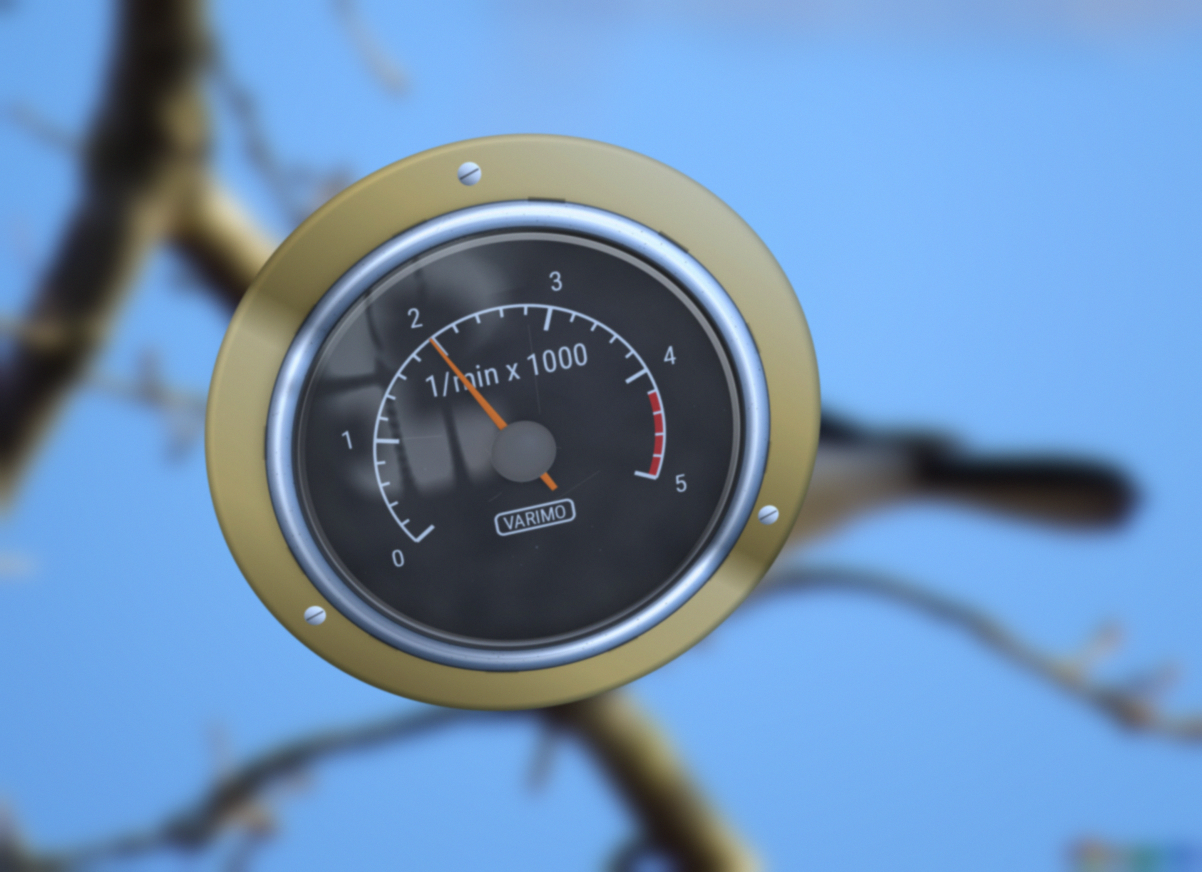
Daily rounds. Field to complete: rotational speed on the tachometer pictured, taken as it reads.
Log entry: 2000 rpm
